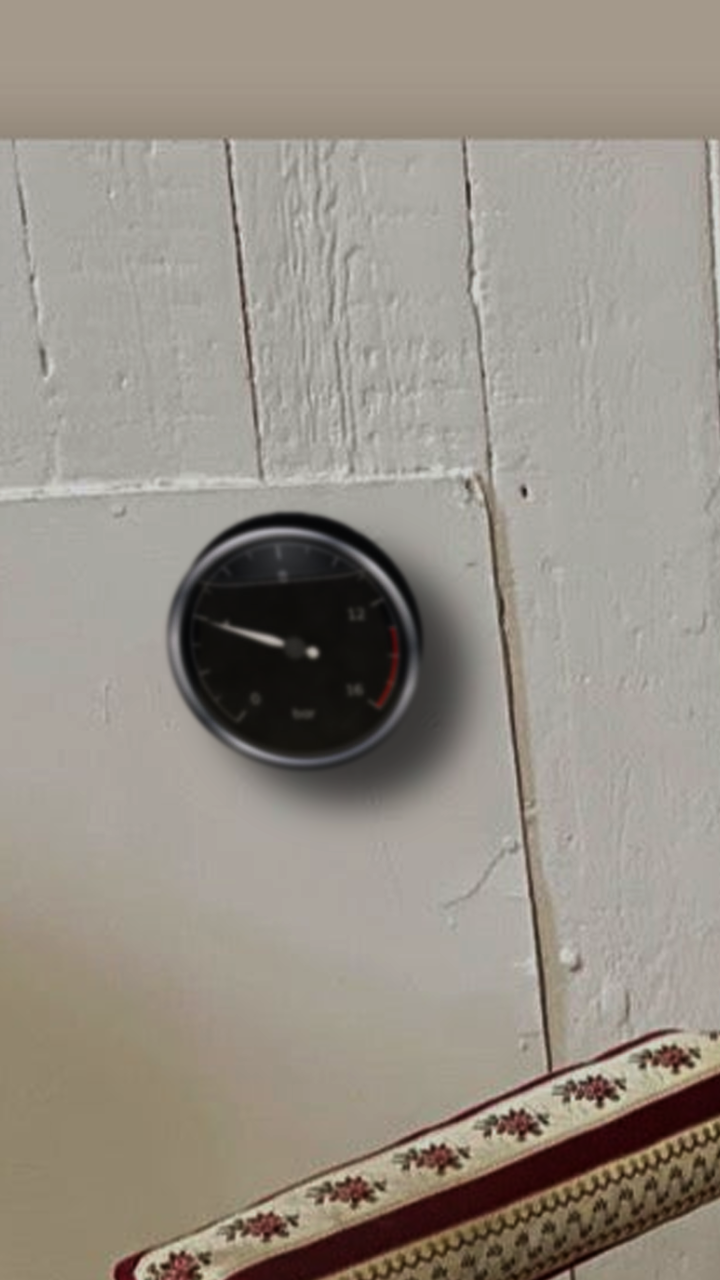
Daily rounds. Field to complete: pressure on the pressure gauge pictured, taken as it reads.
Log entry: 4 bar
